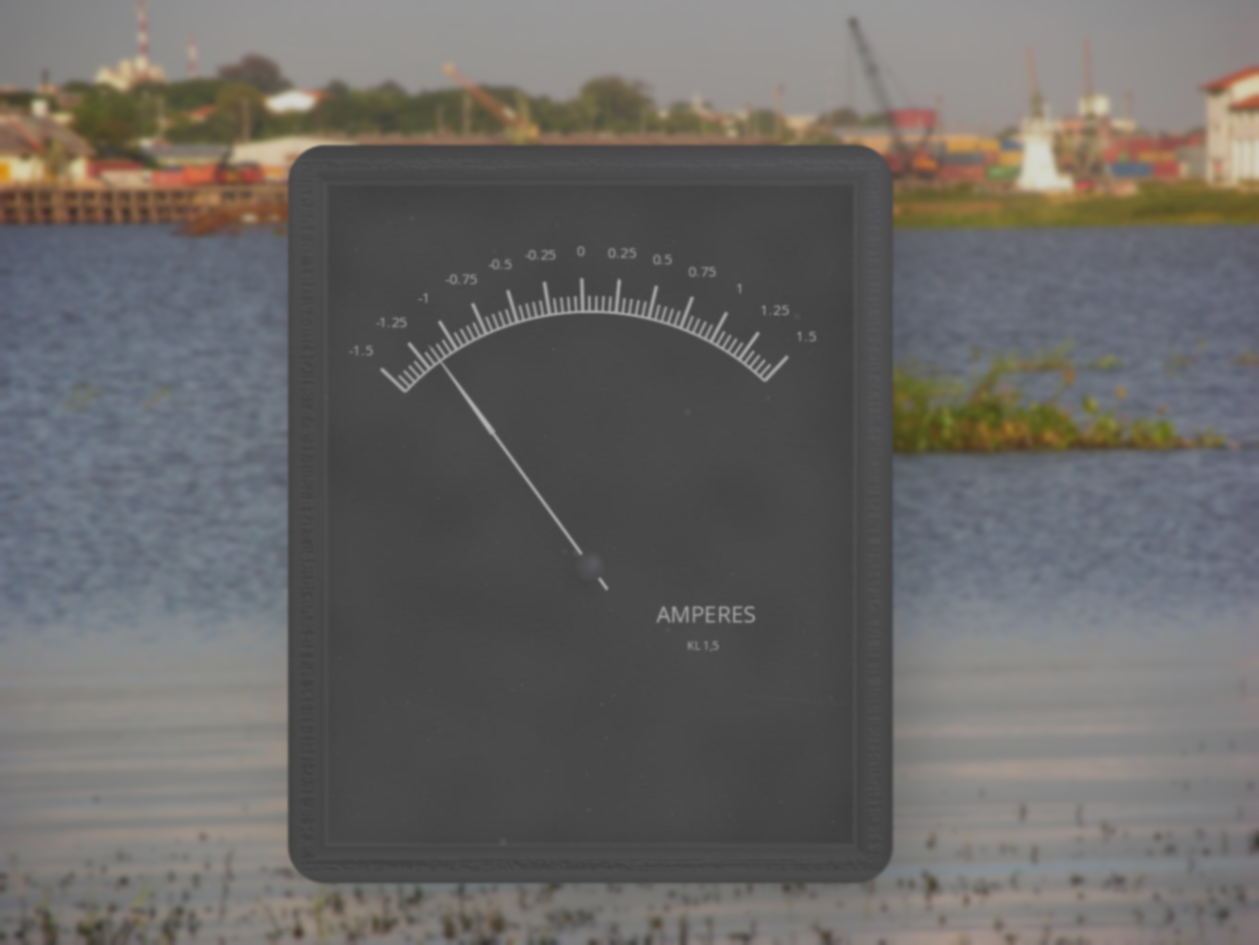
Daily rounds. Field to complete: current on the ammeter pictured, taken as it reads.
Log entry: -1.15 A
